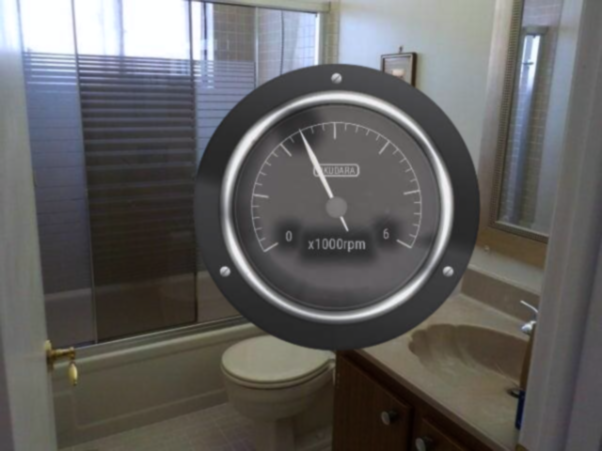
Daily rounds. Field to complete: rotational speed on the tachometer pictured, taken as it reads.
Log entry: 2400 rpm
